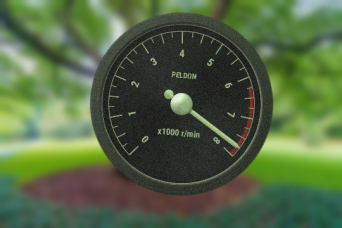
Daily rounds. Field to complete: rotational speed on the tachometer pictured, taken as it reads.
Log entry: 7750 rpm
